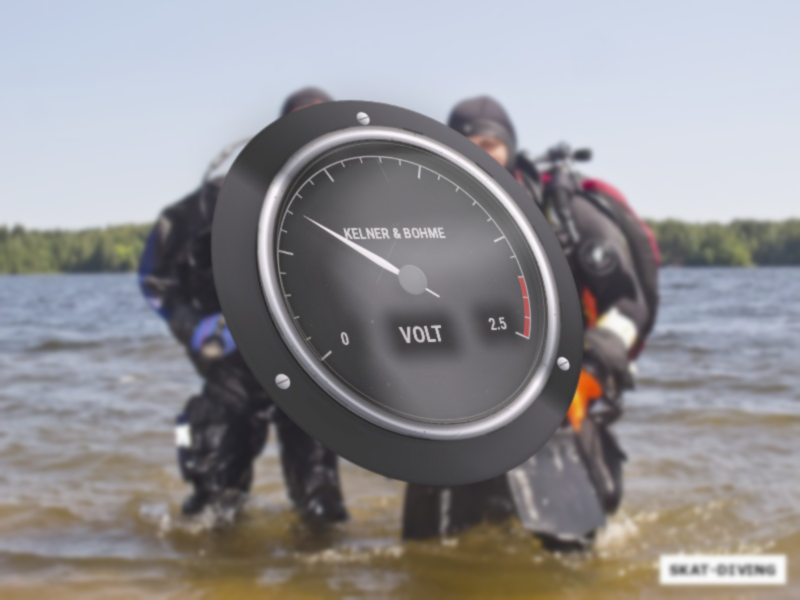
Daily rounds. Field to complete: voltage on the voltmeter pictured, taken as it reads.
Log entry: 0.7 V
